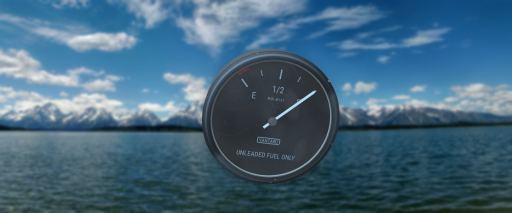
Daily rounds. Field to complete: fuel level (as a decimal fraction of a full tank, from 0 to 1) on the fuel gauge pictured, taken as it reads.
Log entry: 1
